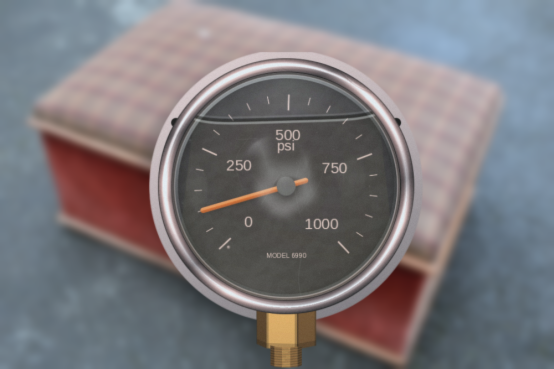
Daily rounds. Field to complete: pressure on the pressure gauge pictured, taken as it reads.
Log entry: 100 psi
